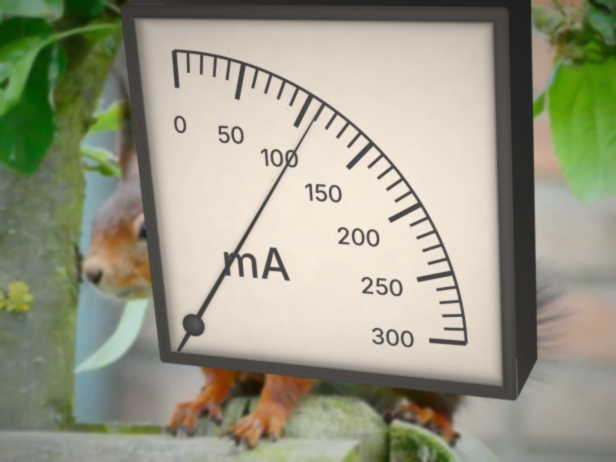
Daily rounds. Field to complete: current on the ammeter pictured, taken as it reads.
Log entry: 110 mA
